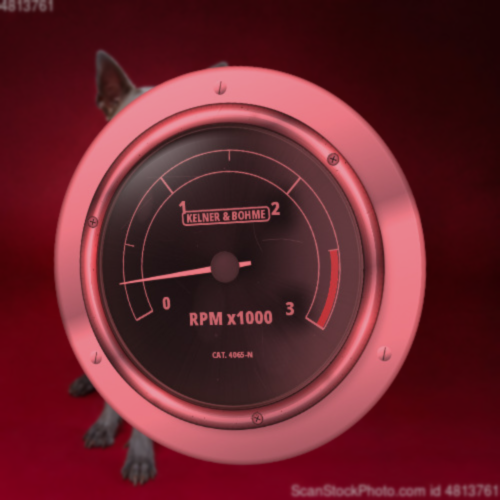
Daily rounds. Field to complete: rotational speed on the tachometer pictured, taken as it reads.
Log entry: 250 rpm
